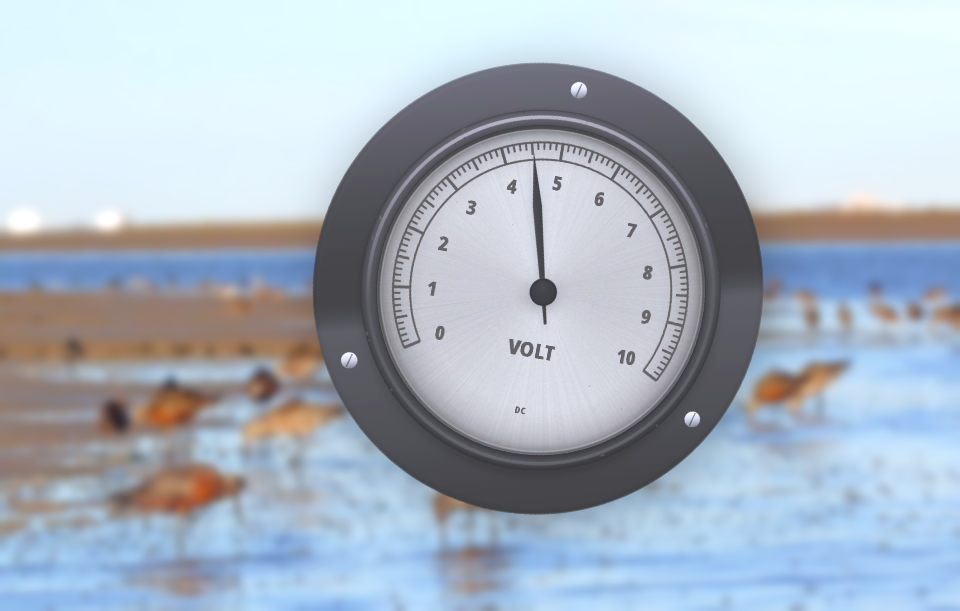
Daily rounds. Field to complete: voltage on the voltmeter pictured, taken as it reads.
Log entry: 4.5 V
